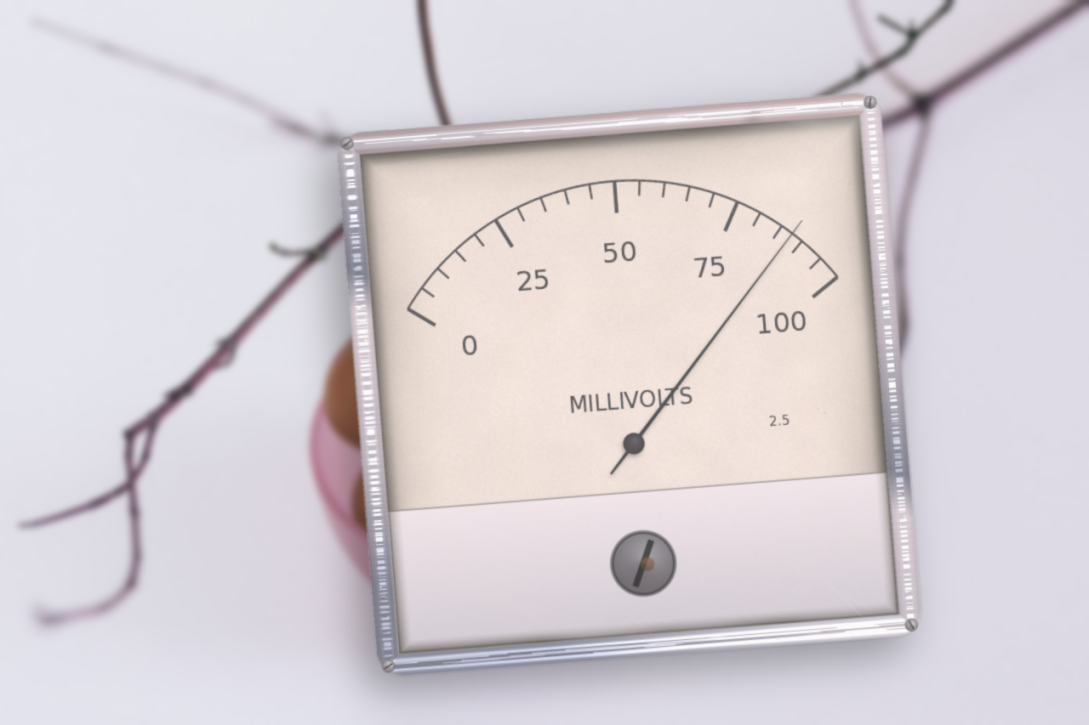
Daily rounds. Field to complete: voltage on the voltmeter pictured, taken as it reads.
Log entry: 87.5 mV
